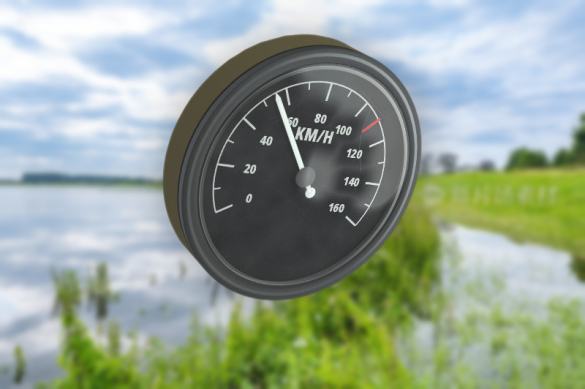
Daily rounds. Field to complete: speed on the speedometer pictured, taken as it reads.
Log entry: 55 km/h
